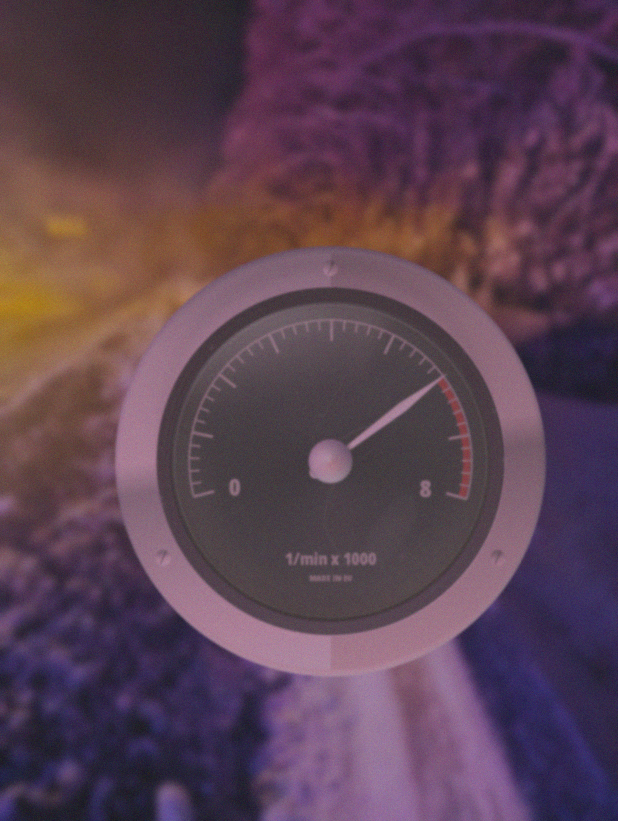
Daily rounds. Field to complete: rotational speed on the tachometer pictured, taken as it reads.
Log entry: 6000 rpm
